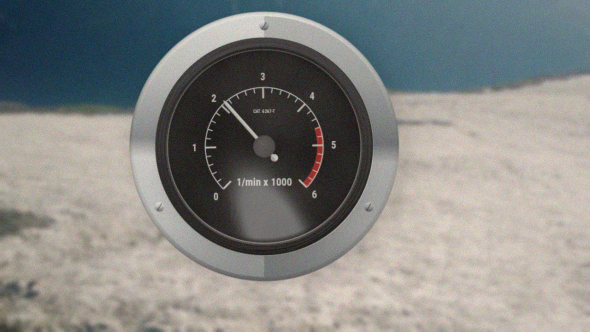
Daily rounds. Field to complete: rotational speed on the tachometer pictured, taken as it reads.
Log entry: 2100 rpm
